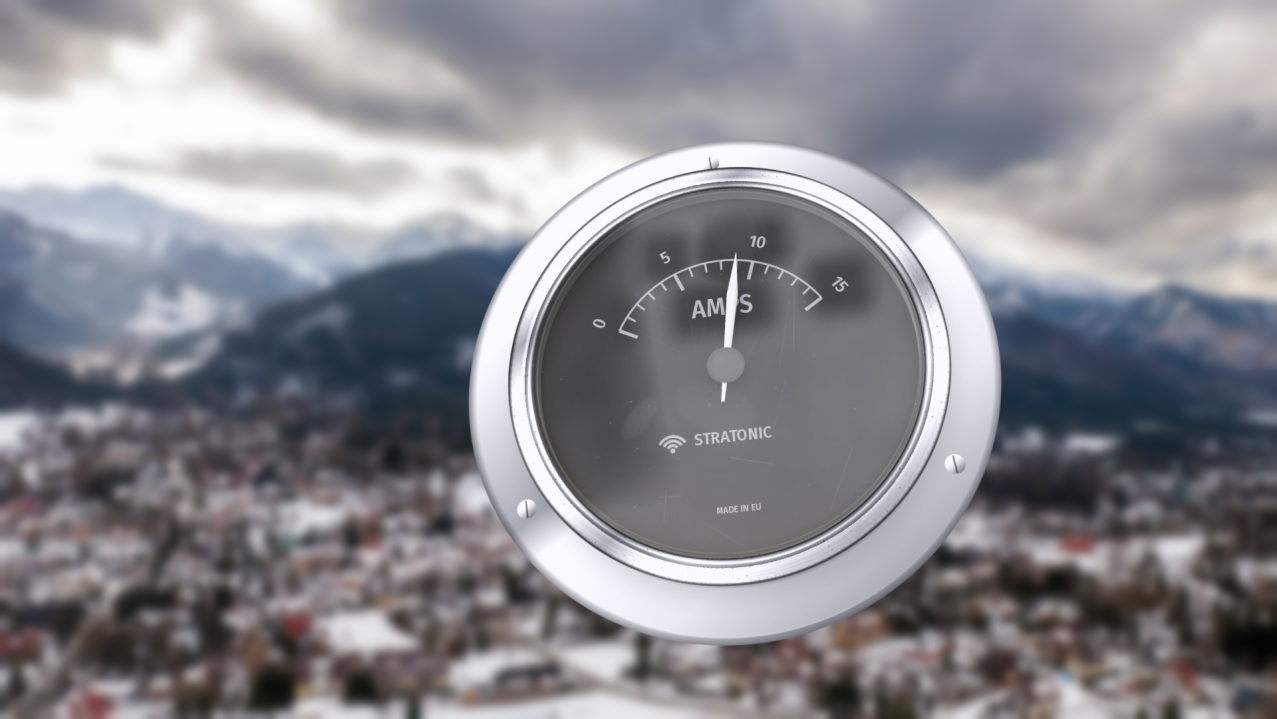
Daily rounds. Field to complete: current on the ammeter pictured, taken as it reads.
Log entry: 9 A
